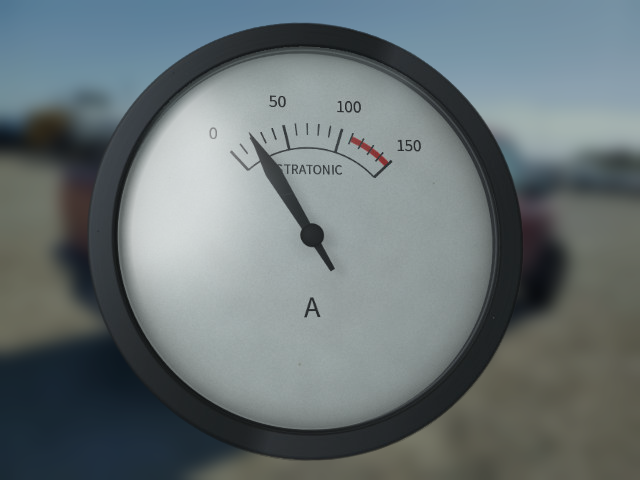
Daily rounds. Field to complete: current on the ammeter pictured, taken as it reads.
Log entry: 20 A
